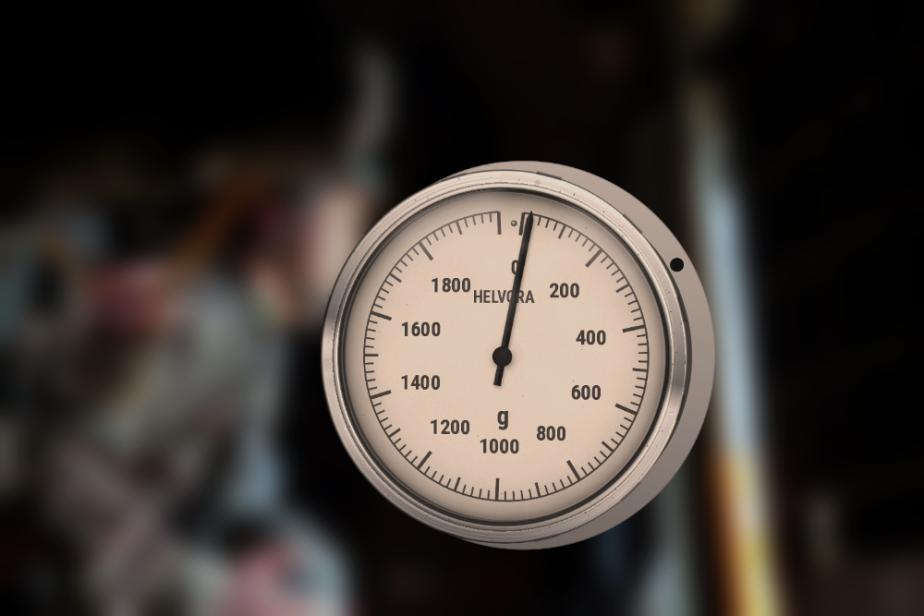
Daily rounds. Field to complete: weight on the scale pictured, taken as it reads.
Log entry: 20 g
